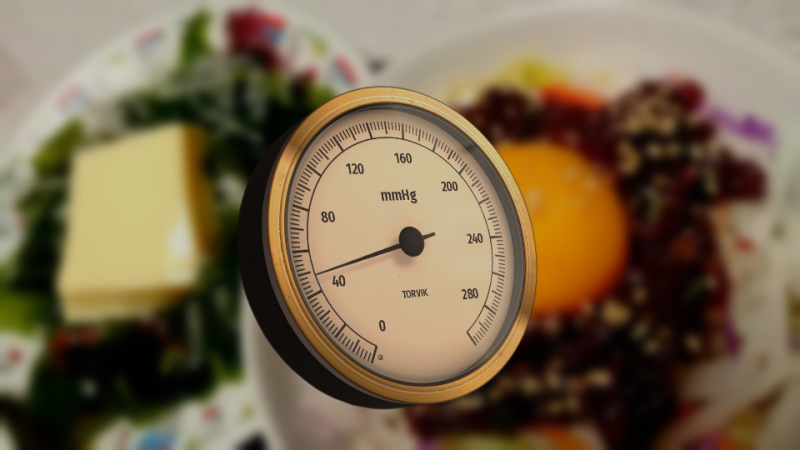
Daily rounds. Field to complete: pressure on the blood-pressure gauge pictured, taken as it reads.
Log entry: 48 mmHg
